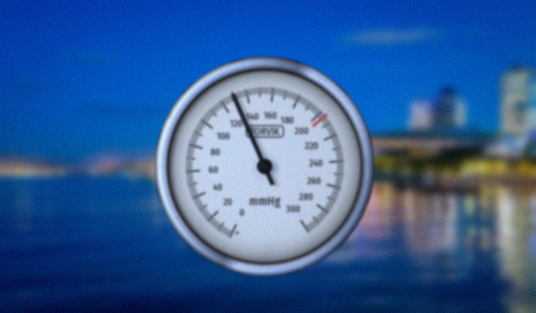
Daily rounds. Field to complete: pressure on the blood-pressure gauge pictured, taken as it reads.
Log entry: 130 mmHg
